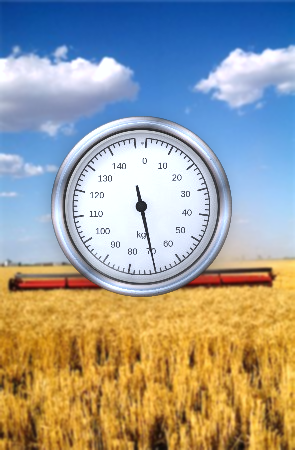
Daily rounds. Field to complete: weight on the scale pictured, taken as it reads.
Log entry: 70 kg
